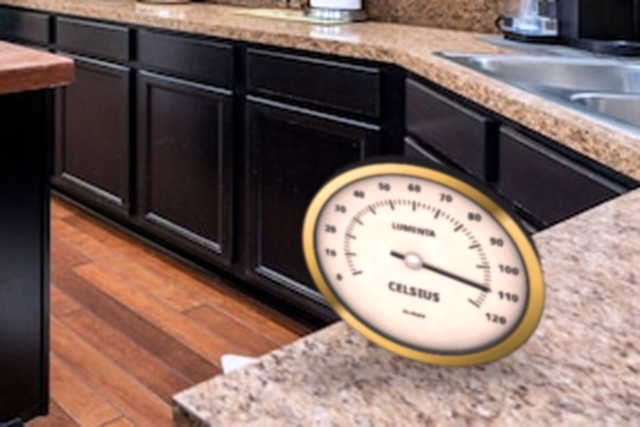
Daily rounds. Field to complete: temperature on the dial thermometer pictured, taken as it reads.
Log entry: 110 °C
